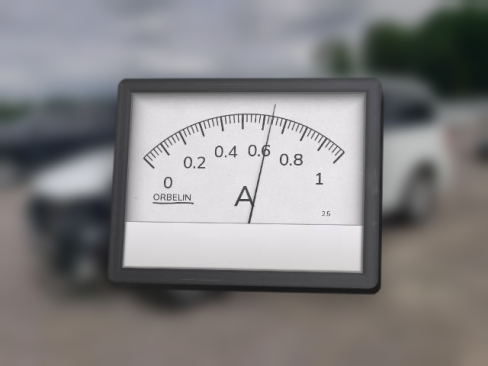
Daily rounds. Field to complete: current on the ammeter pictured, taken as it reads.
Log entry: 0.64 A
